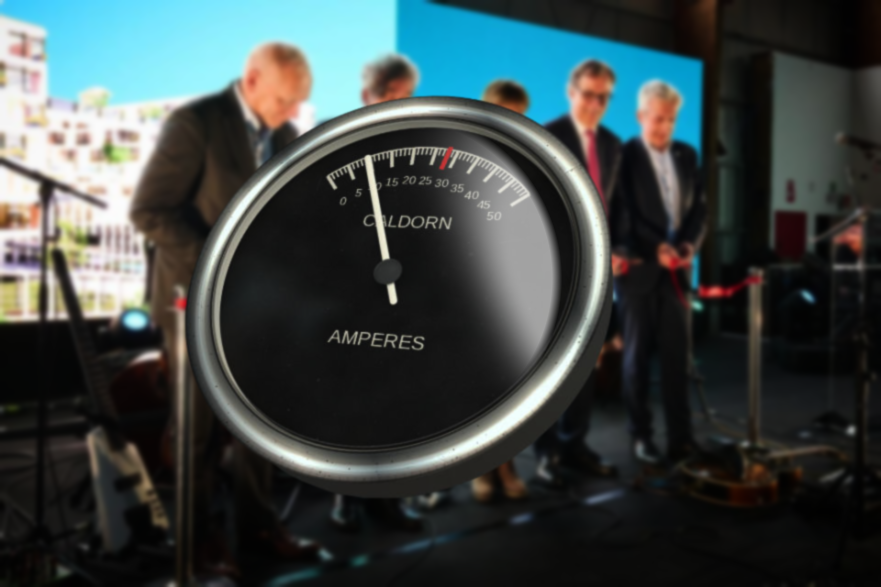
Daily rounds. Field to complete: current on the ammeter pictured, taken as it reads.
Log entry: 10 A
